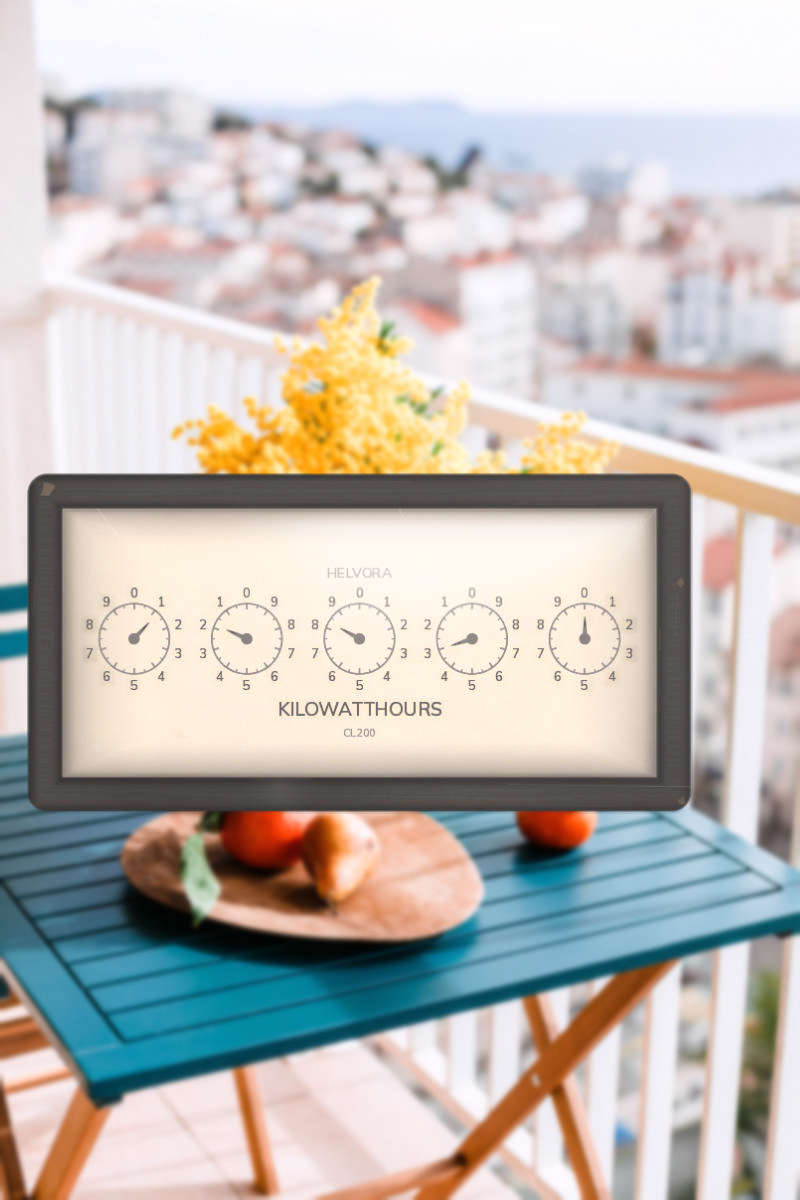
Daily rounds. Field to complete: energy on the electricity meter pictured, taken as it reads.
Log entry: 11830 kWh
